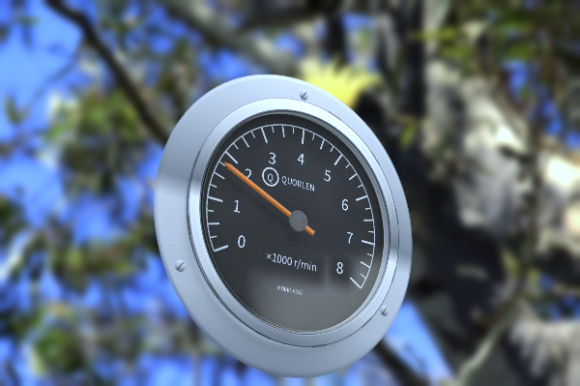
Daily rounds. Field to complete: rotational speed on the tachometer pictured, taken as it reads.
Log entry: 1750 rpm
